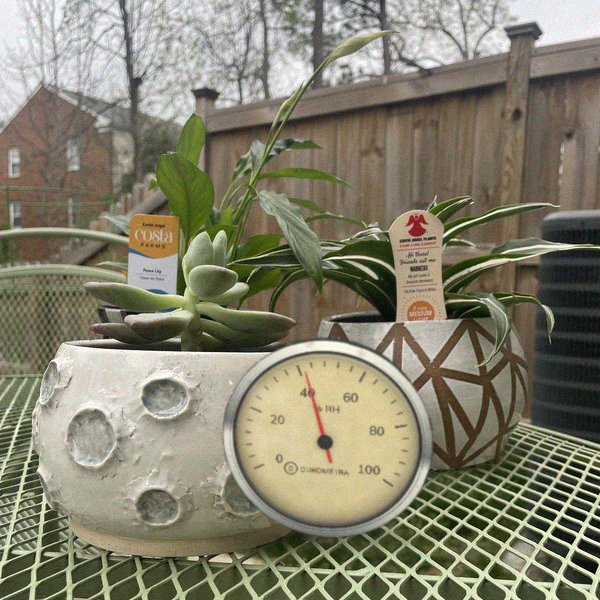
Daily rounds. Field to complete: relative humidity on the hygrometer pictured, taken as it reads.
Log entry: 42 %
